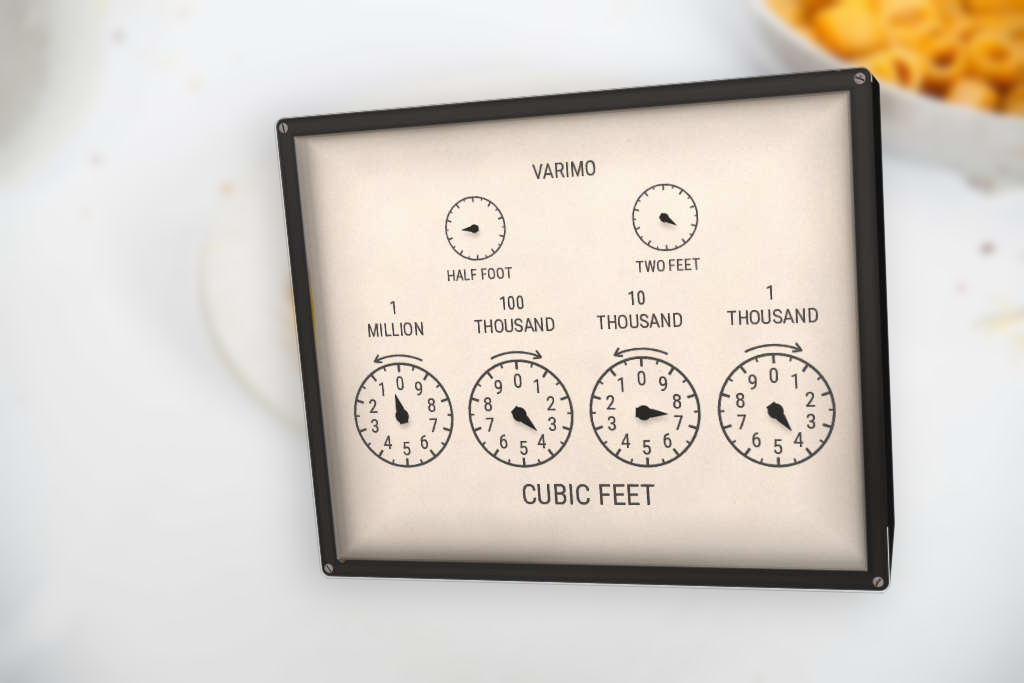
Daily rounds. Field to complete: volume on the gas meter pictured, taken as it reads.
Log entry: 37400 ft³
